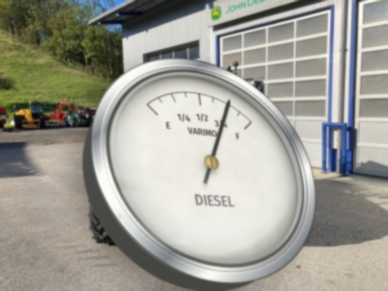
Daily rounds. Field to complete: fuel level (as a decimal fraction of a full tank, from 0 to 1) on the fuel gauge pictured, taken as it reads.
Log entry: 0.75
